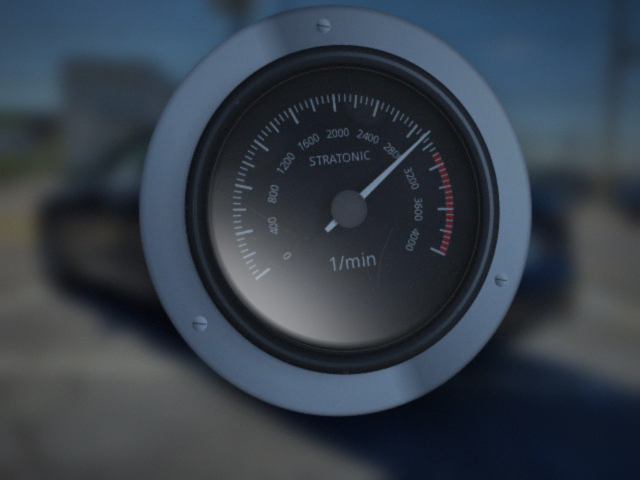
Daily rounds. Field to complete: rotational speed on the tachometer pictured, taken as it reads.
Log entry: 2900 rpm
